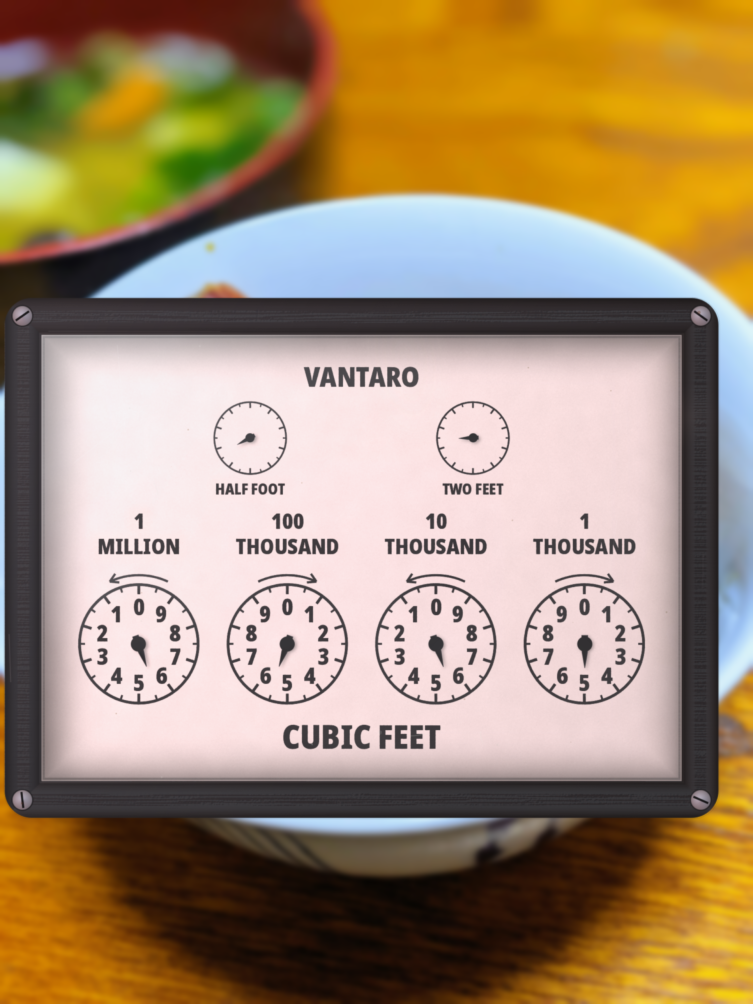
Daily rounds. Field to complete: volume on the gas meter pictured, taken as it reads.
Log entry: 555500 ft³
